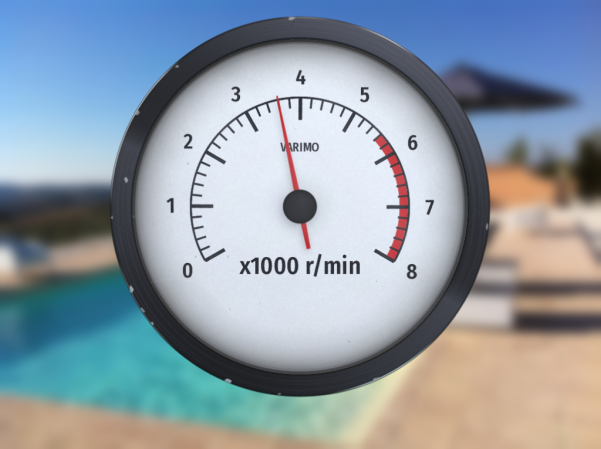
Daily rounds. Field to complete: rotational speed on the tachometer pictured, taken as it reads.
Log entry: 3600 rpm
